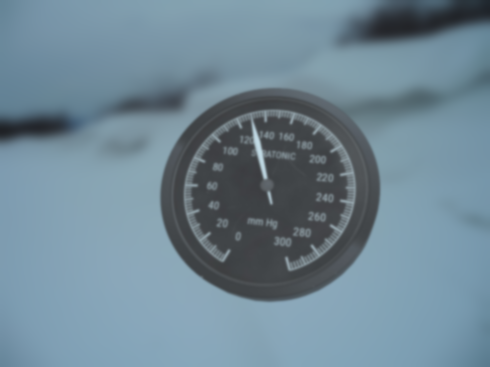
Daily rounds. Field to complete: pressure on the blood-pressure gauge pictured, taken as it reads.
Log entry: 130 mmHg
